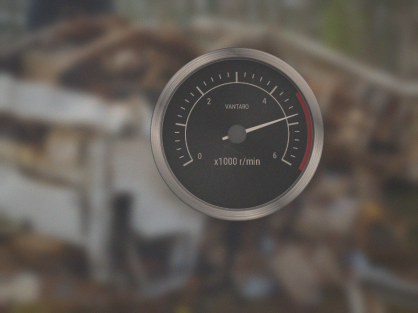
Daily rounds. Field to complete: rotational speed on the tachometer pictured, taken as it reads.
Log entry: 4800 rpm
